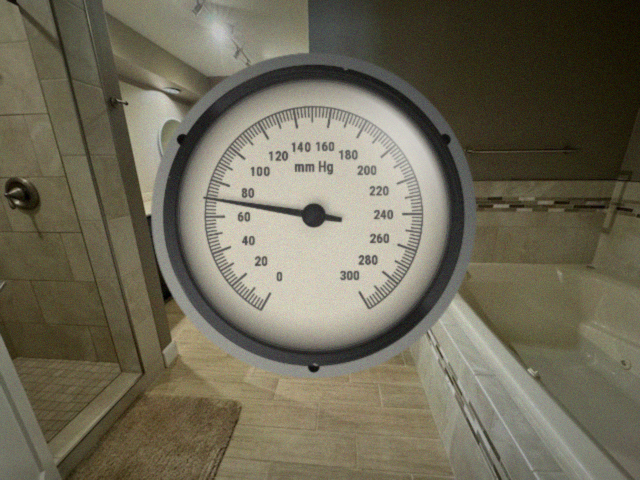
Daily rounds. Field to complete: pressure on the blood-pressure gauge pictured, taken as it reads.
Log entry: 70 mmHg
